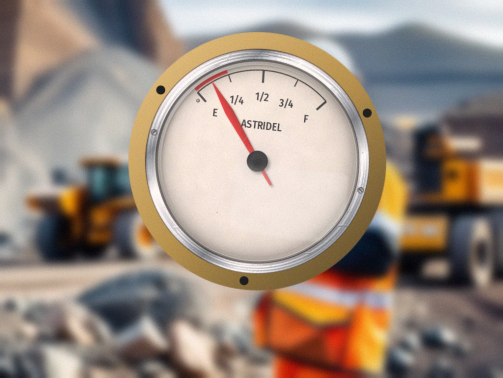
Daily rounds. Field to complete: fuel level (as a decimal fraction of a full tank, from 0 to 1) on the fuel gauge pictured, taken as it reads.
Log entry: 0.125
